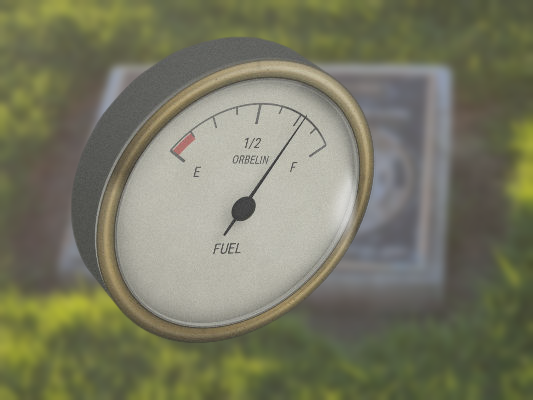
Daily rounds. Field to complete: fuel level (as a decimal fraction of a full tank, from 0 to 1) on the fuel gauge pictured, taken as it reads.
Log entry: 0.75
